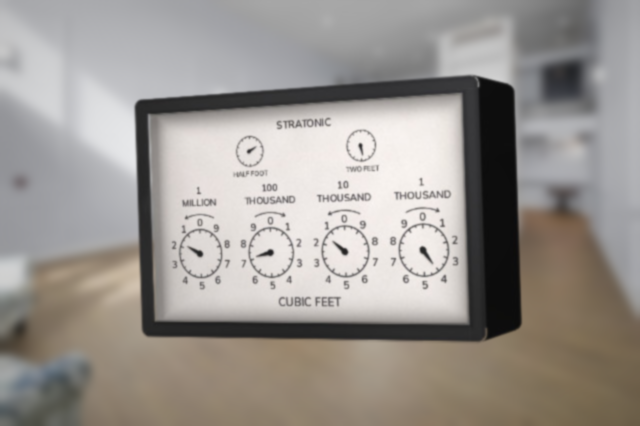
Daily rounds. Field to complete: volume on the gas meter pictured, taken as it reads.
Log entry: 171400 ft³
